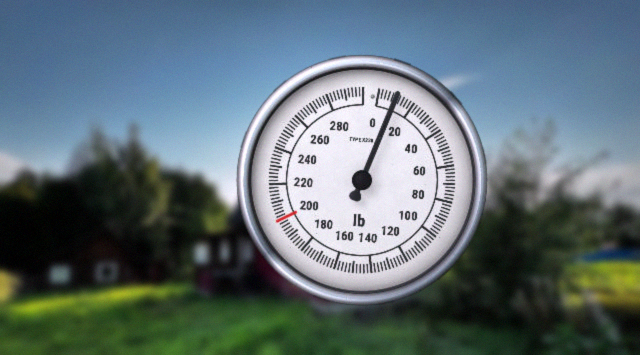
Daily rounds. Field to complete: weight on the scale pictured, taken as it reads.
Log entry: 10 lb
